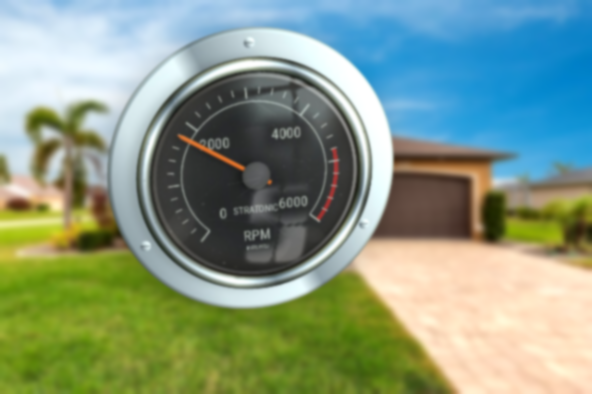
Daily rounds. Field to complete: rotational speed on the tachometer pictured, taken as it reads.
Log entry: 1800 rpm
